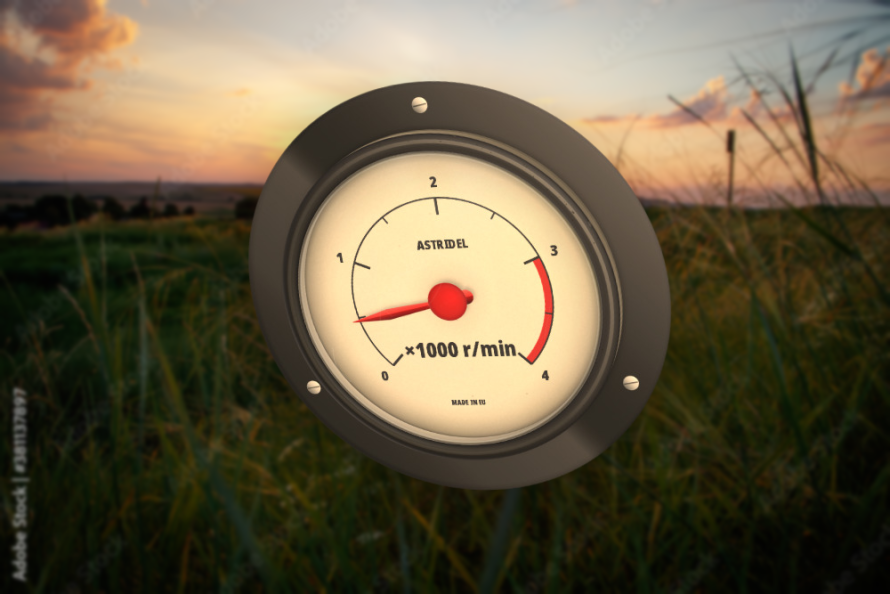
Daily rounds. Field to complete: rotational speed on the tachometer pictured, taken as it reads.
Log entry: 500 rpm
